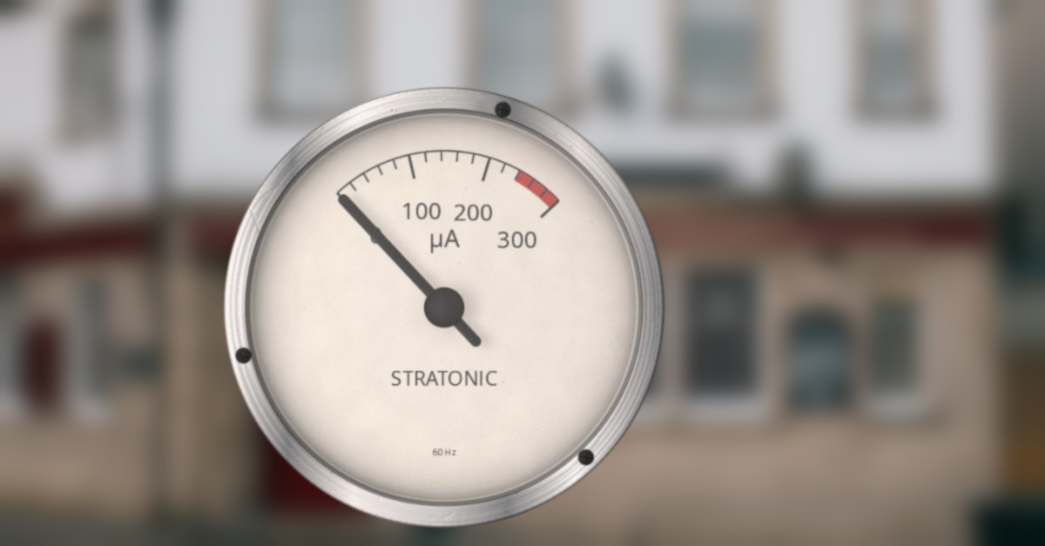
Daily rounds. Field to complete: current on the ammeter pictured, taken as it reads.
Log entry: 0 µA
